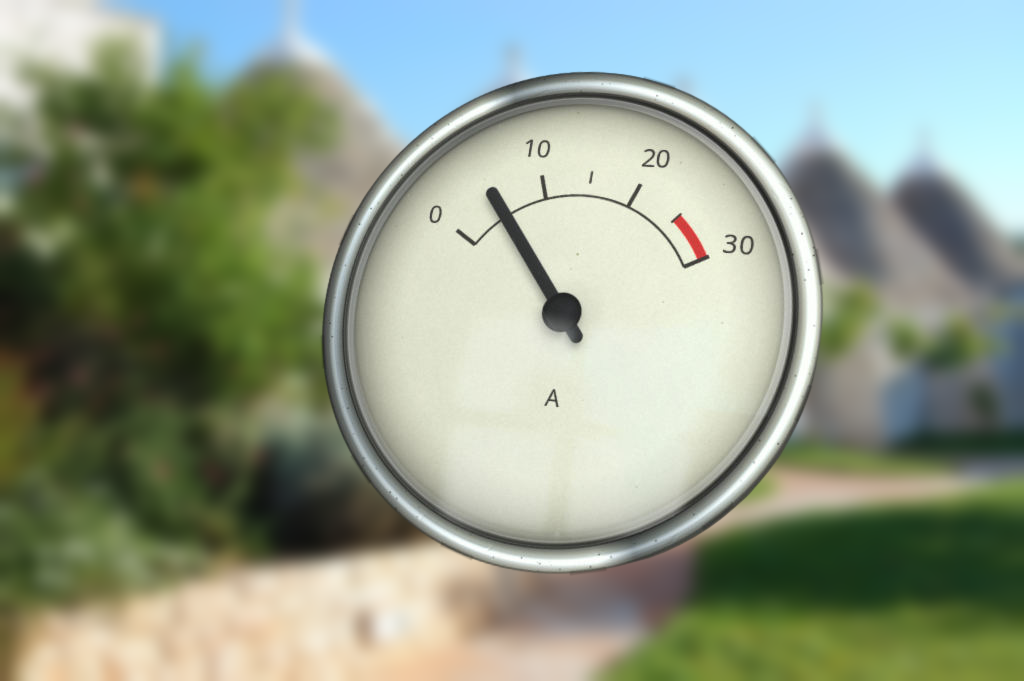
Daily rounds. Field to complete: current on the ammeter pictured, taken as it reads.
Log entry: 5 A
